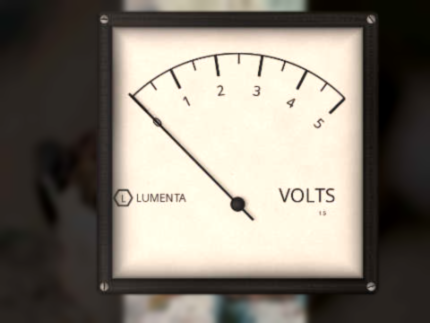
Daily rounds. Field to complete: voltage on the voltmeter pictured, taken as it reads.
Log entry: 0 V
